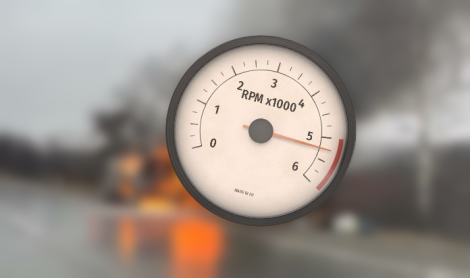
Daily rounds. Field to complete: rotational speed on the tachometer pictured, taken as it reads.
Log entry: 5250 rpm
